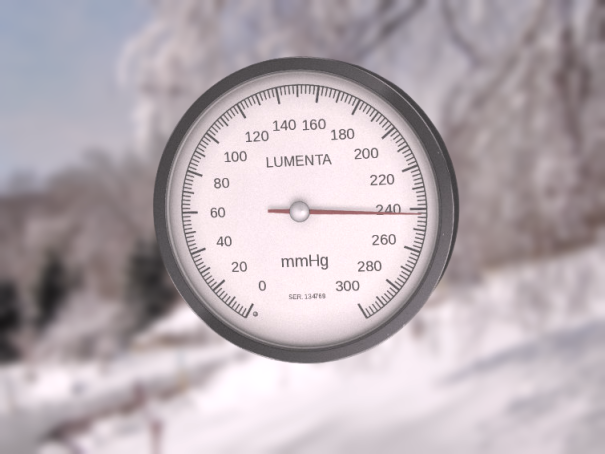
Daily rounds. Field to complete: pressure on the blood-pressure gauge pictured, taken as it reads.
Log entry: 242 mmHg
